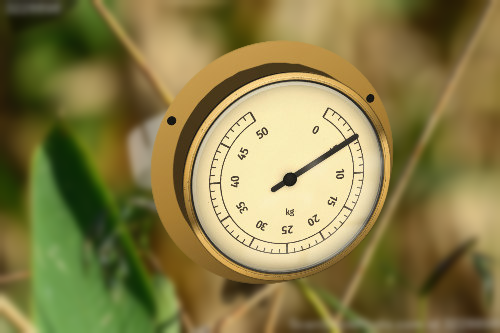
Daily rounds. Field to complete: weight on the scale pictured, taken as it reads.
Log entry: 5 kg
